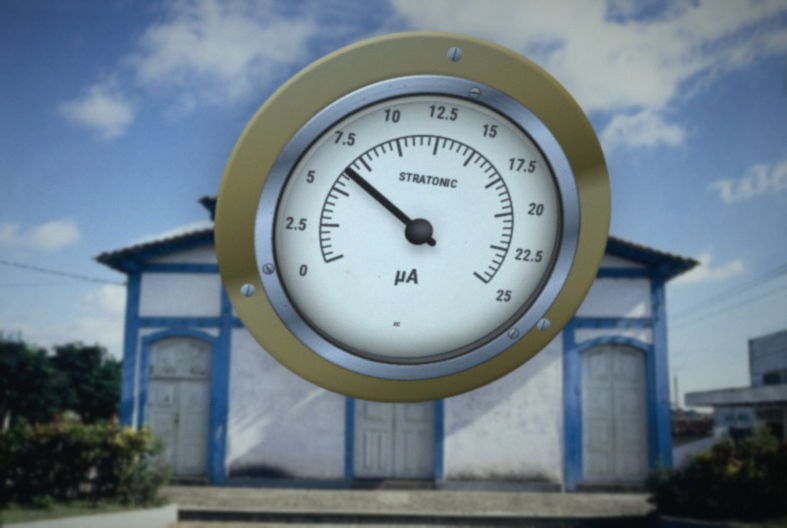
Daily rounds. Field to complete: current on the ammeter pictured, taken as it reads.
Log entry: 6.5 µA
